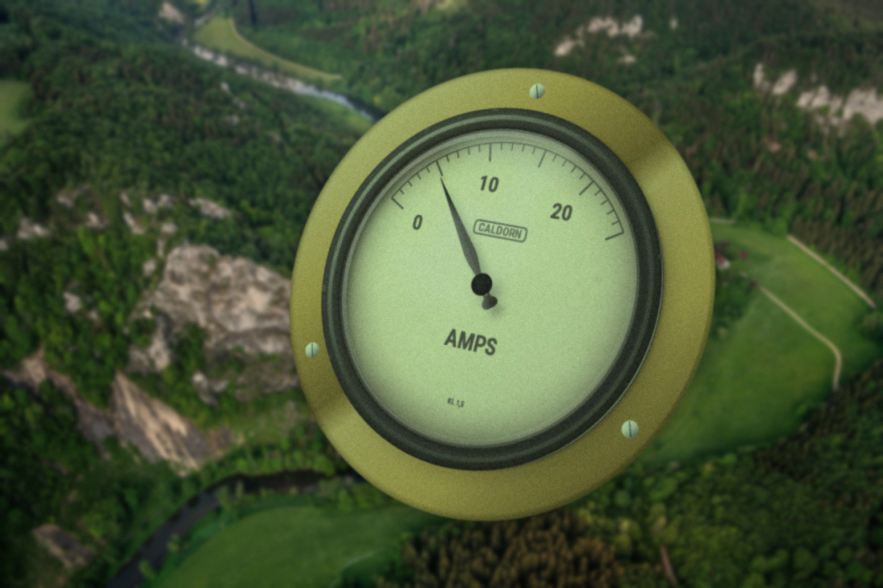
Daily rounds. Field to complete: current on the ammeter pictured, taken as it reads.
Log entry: 5 A
